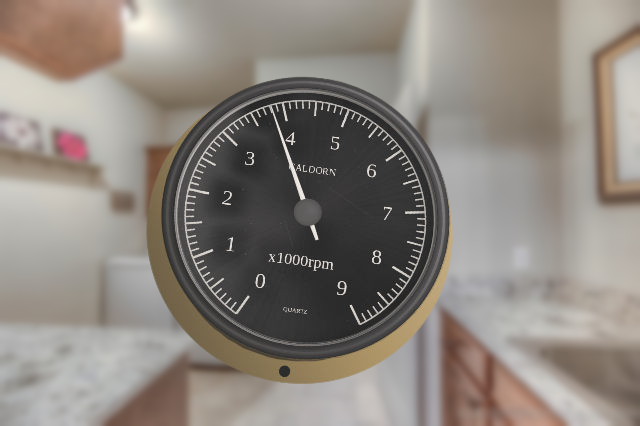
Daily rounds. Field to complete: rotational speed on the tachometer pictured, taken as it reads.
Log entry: 3800 rpm
